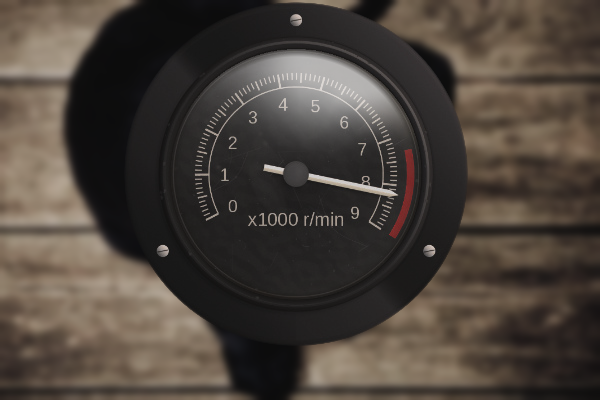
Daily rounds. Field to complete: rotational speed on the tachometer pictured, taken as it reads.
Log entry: 8200 rpm
